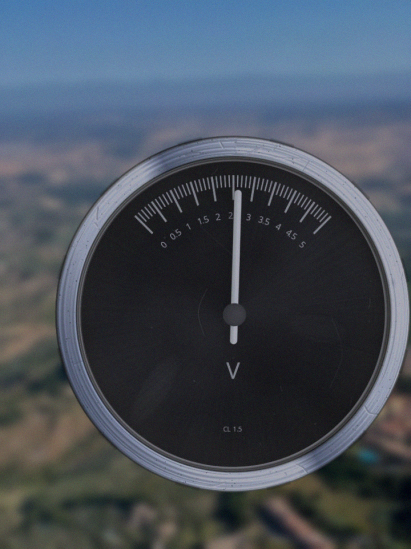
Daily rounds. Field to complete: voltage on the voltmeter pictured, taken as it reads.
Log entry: 2.6 V
